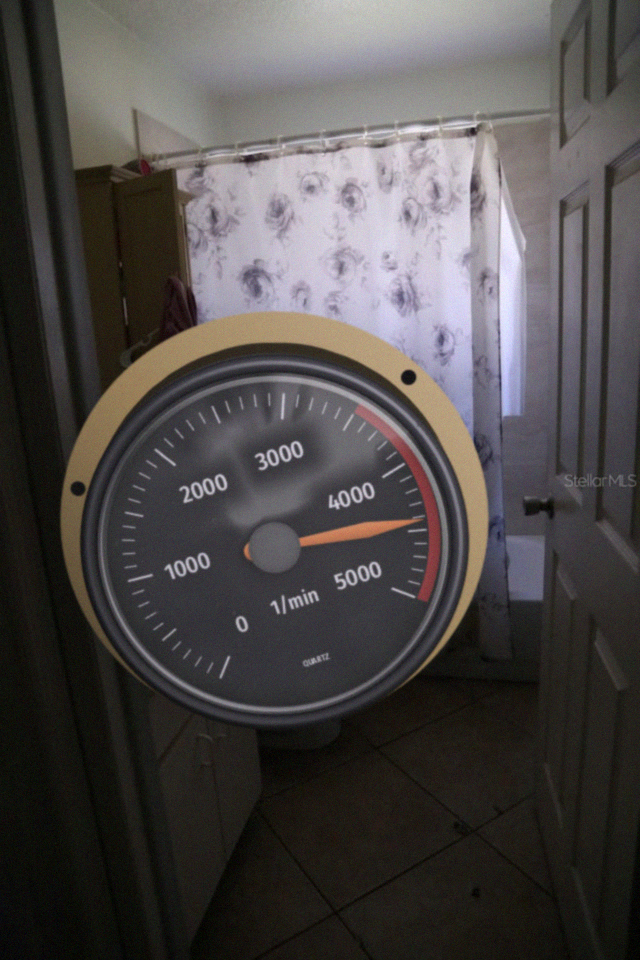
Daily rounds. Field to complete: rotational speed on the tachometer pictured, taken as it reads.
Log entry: 4400 rpm
